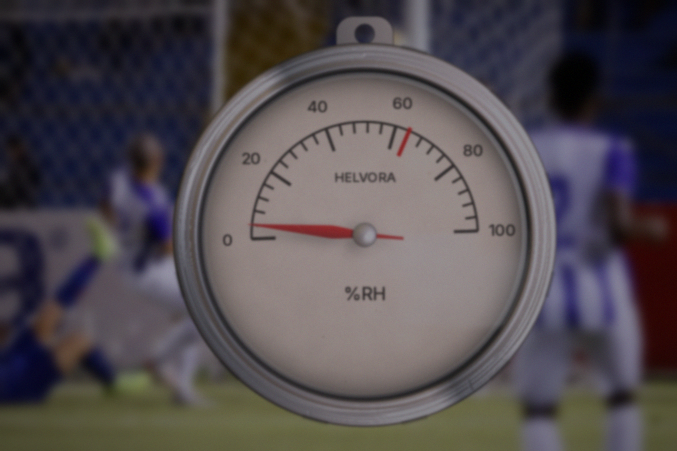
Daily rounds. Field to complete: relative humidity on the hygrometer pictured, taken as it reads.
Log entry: 4 %
